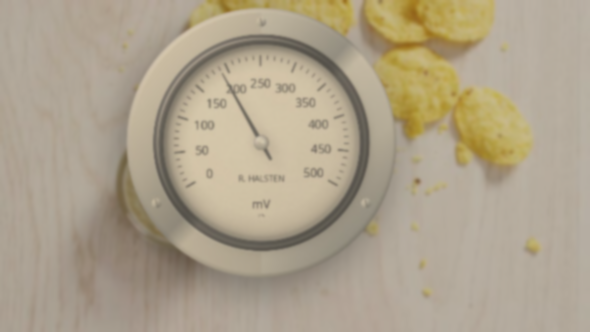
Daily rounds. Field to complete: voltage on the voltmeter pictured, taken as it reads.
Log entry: 190 mV
